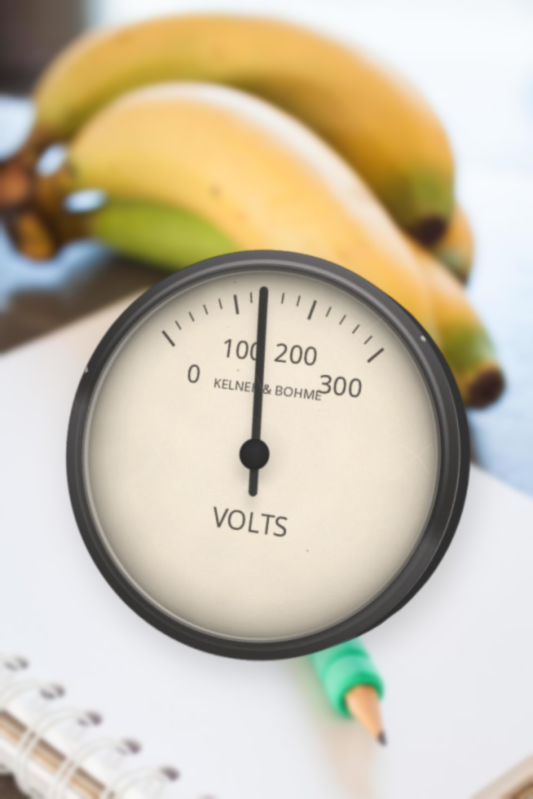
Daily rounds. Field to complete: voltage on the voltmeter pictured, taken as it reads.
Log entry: 140 V
